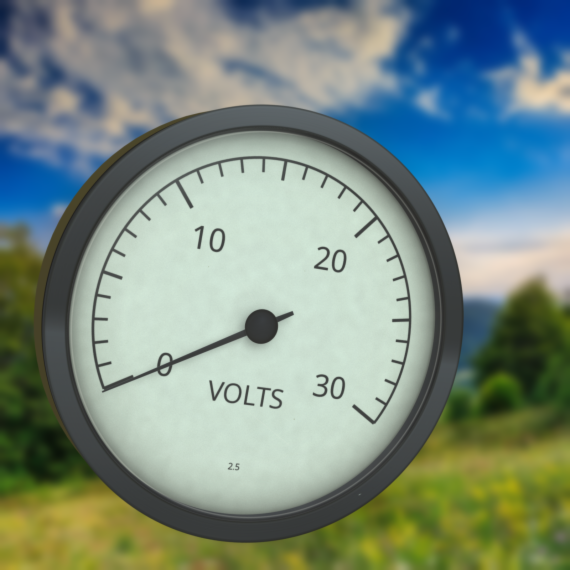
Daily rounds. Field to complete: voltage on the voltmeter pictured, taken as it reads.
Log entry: 0 V
